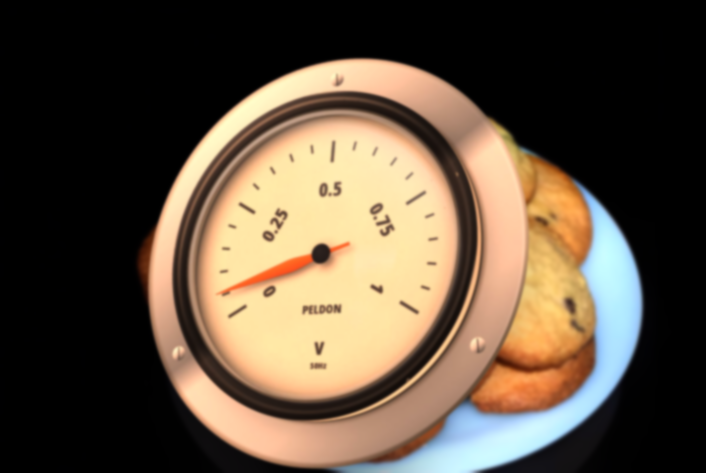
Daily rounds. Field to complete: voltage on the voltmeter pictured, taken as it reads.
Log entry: 0.05 V
